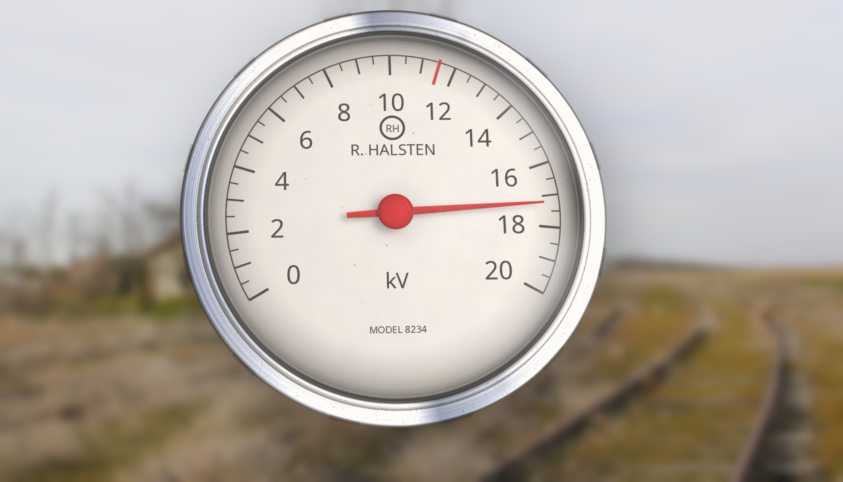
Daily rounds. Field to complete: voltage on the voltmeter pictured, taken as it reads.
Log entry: 17.25 kV
